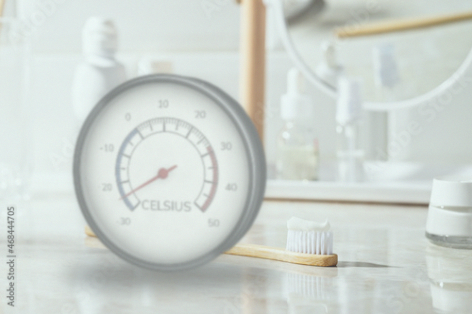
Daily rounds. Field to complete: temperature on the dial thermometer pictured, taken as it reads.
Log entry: -25 °C
